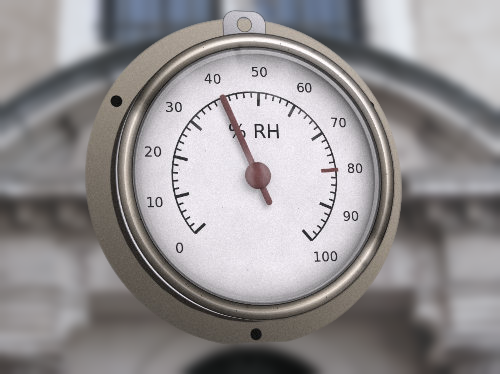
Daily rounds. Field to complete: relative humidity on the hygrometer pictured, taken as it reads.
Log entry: 40 %
